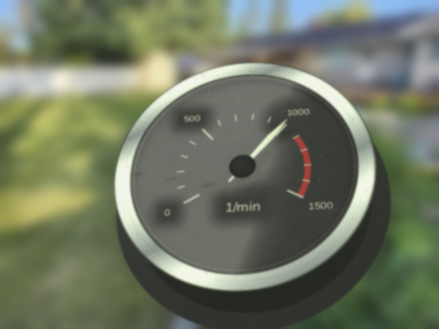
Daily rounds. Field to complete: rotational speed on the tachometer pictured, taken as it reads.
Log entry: 1000 rpm
